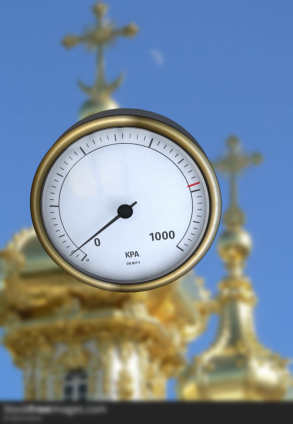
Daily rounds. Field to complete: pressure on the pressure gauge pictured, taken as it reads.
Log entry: 40 kPa
